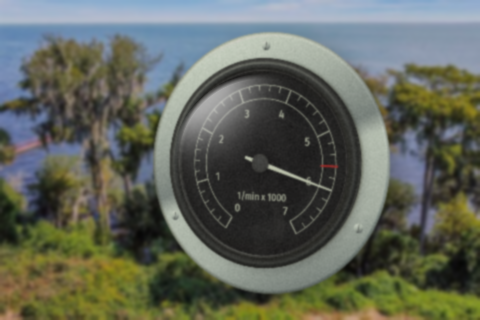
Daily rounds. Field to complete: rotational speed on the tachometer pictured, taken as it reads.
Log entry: 6000 rpm
